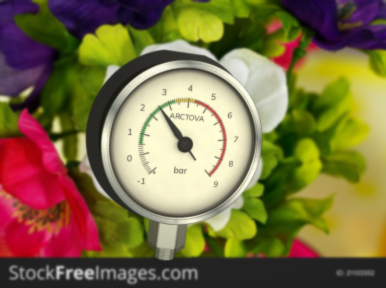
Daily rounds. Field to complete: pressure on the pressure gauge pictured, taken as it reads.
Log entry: 2.5 bar
